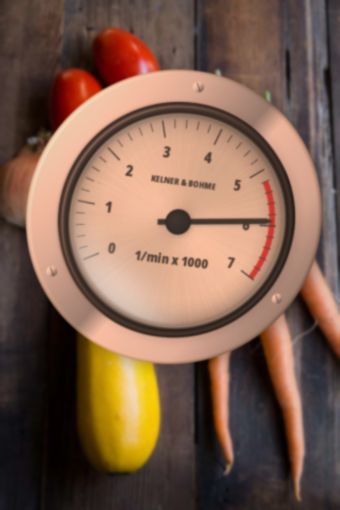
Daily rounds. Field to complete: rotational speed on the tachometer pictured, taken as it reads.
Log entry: 5900 rpm
